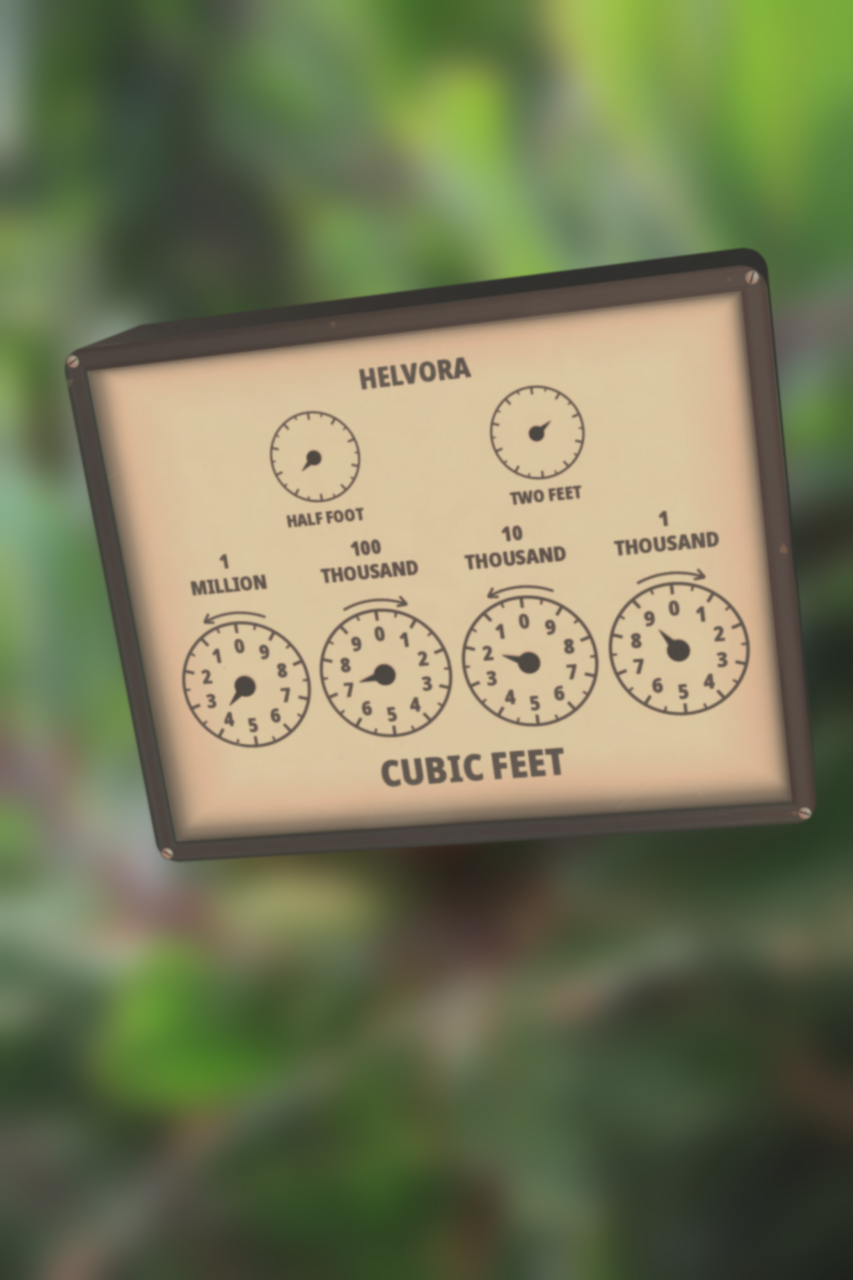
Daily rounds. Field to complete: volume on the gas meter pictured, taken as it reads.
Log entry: 371900 ft³
